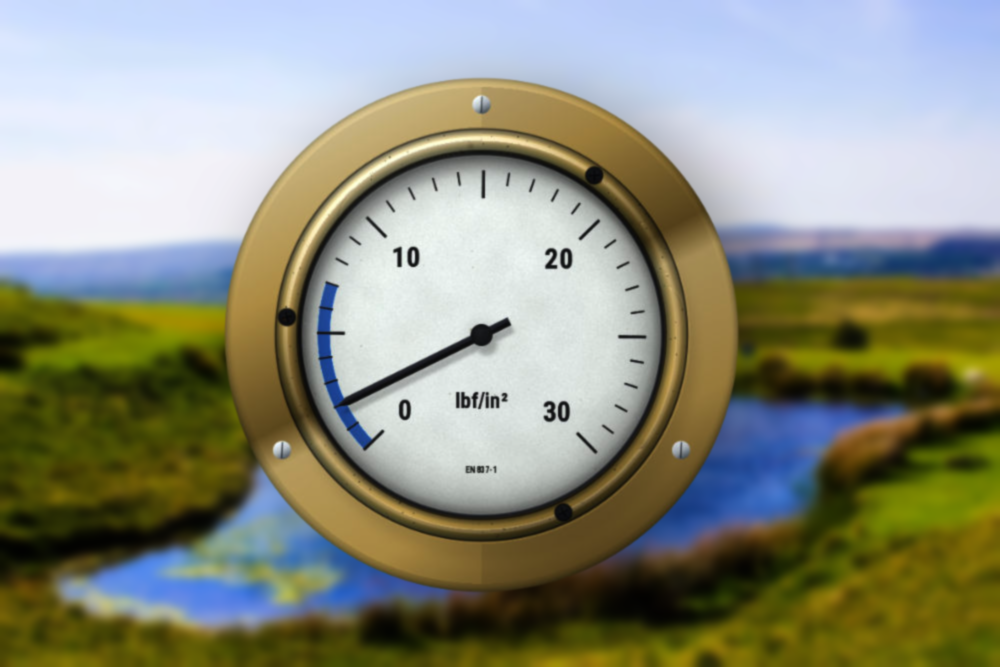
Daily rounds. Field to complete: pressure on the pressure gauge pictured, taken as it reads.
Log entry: 2 psi
